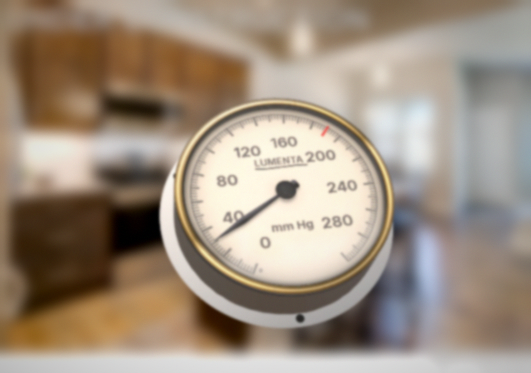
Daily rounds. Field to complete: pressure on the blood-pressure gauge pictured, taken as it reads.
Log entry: 30 mmHg
